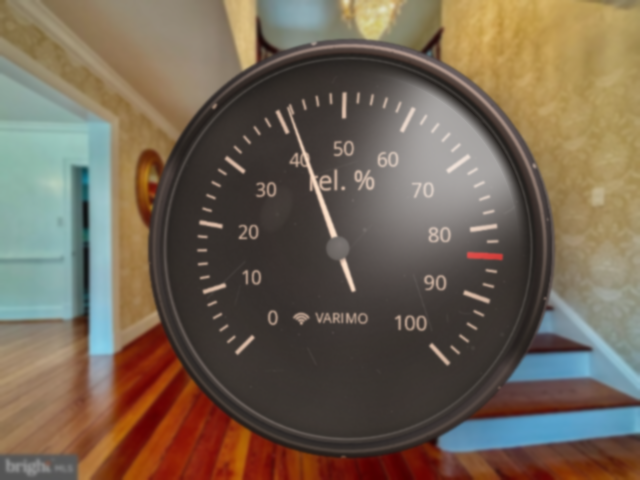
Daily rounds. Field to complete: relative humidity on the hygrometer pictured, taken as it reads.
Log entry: 42 %
